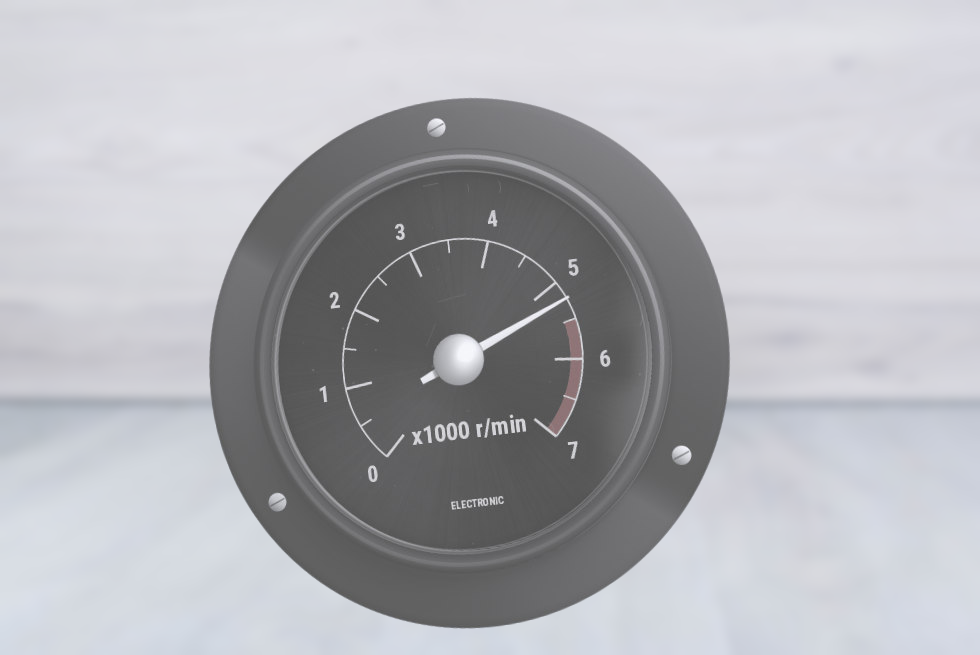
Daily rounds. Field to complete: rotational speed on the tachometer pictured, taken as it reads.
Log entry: 5250 rpm
